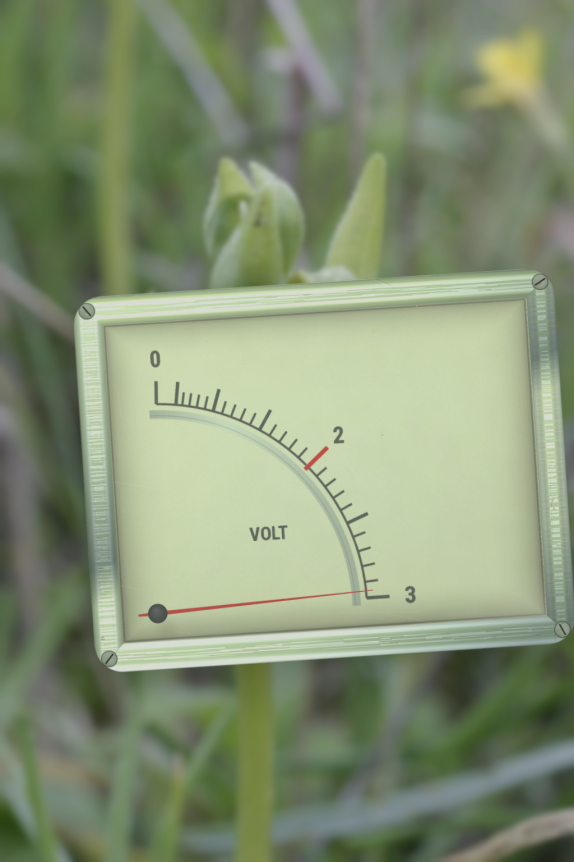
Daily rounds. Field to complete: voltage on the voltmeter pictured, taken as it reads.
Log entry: 2.95 V
